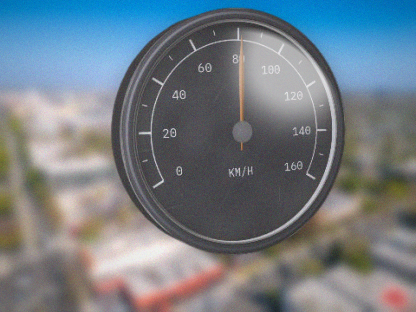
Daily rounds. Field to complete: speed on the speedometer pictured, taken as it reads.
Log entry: 80 km/h
